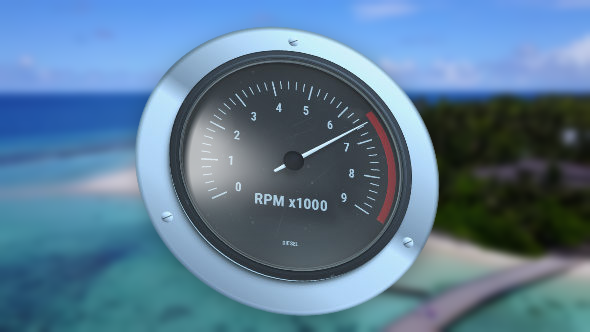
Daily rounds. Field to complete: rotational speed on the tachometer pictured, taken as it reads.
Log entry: 6600 rpm
